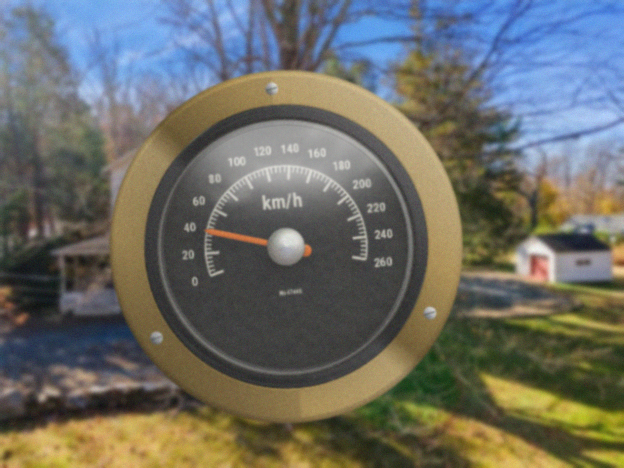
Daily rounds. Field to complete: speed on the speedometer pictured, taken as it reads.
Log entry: 40 km/h
